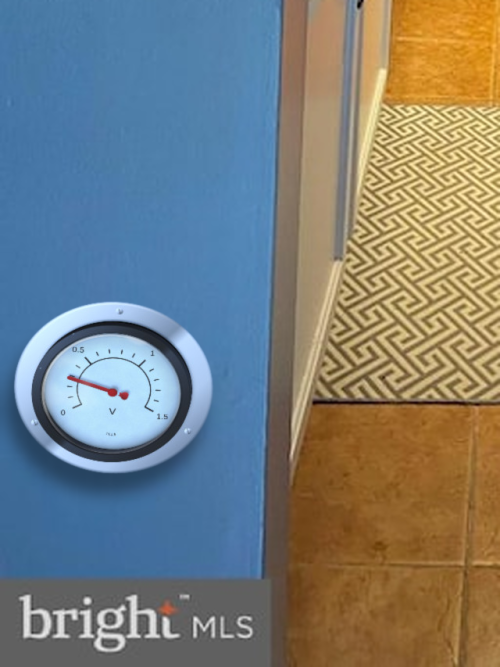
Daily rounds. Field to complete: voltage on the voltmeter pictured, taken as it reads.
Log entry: 0.3 V
